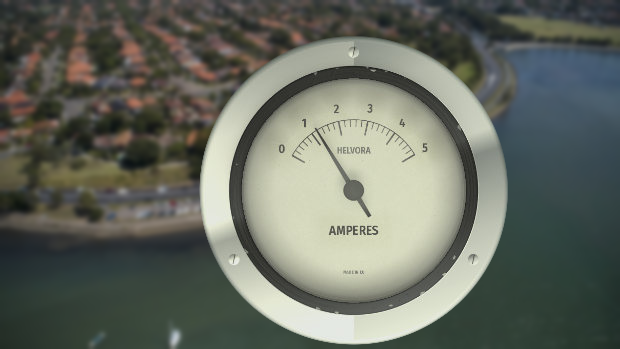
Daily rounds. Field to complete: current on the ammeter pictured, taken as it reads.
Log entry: 1.2 A
